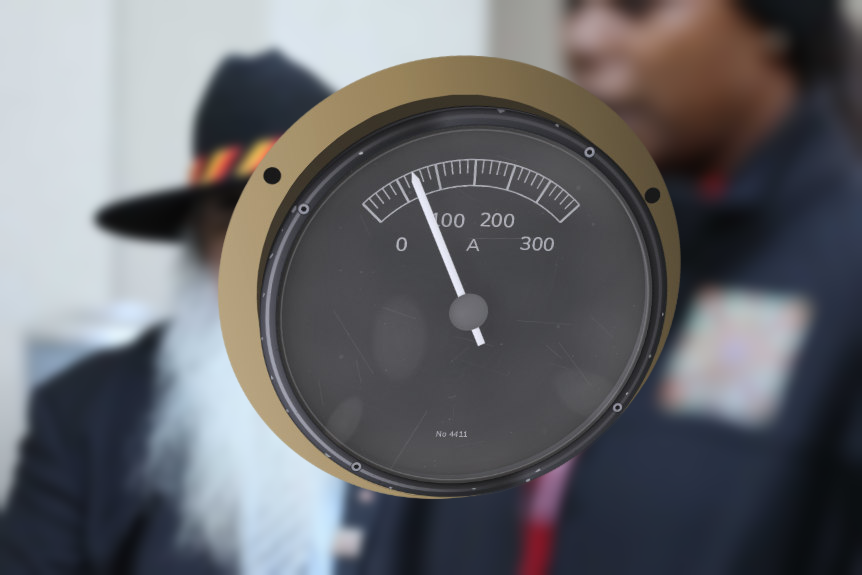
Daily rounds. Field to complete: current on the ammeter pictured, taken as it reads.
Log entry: 70 A
